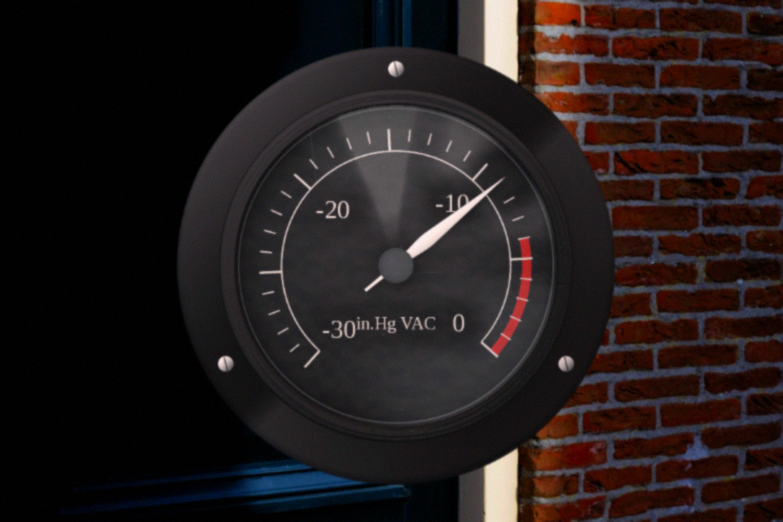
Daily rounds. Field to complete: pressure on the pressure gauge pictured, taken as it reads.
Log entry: -9 inHg
